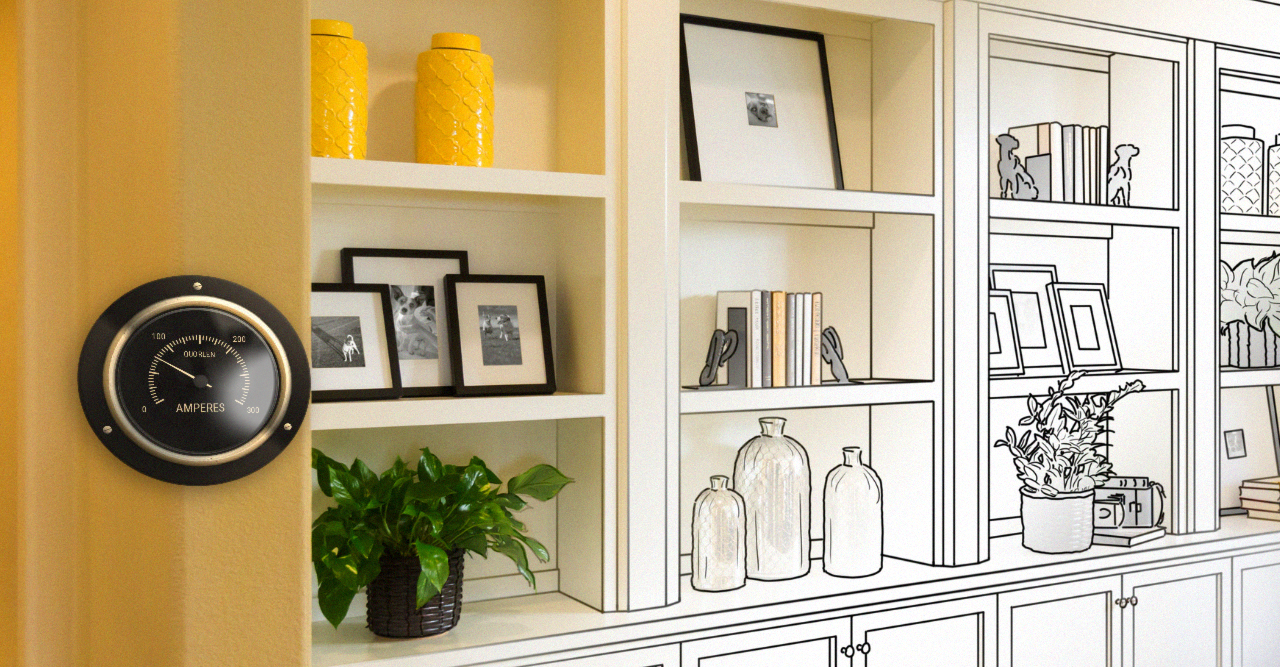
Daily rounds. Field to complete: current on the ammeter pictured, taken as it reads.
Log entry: 75 A
